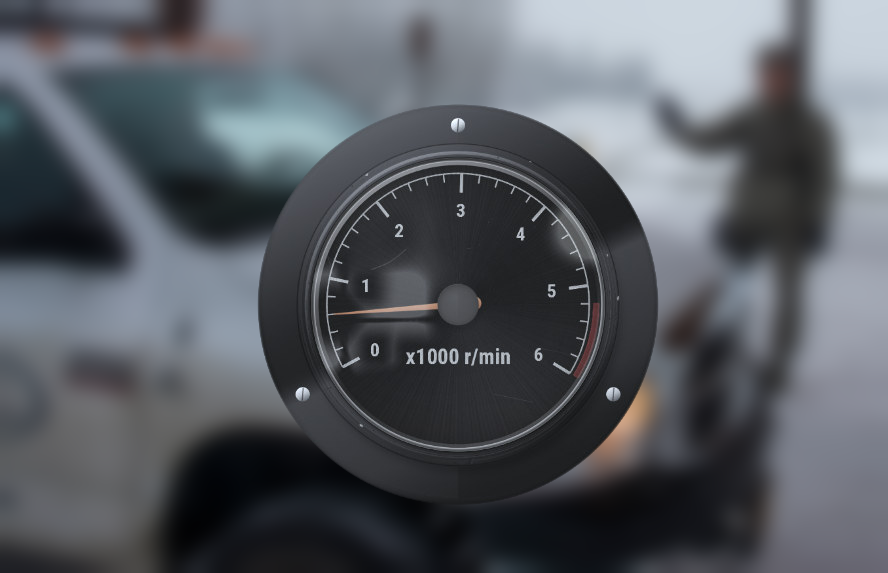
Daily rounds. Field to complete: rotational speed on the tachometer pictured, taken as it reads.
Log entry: 600 rpm
